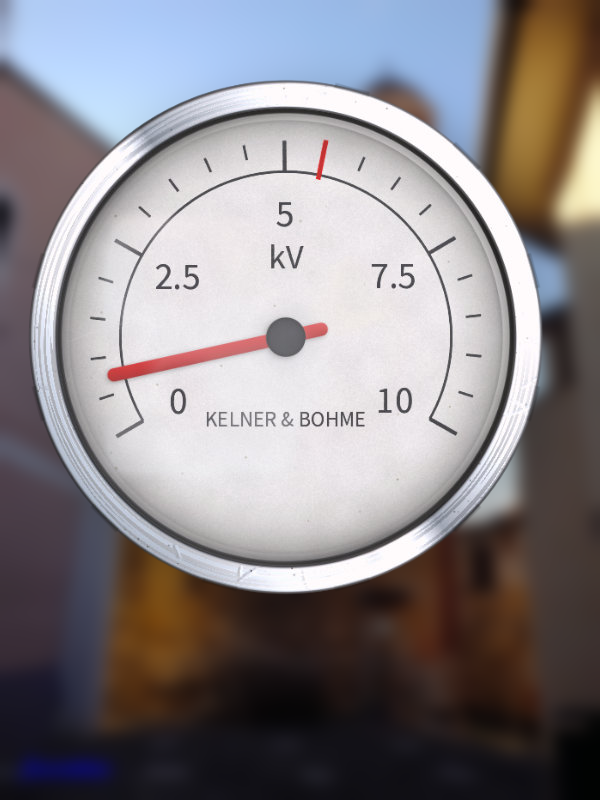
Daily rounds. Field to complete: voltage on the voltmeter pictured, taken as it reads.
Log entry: 0.75 kV
